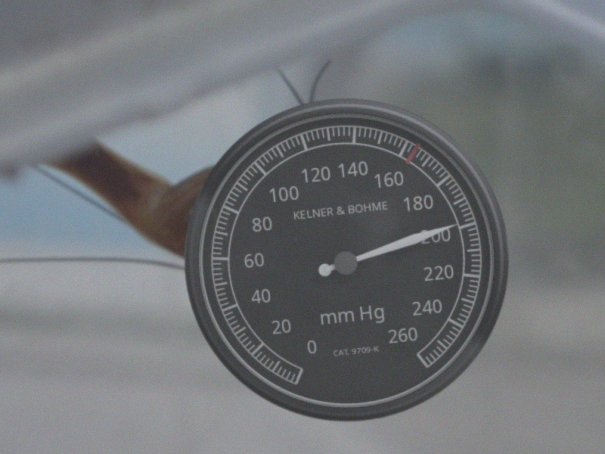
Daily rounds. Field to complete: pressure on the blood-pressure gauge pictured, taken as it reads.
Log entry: 198 mmHg
